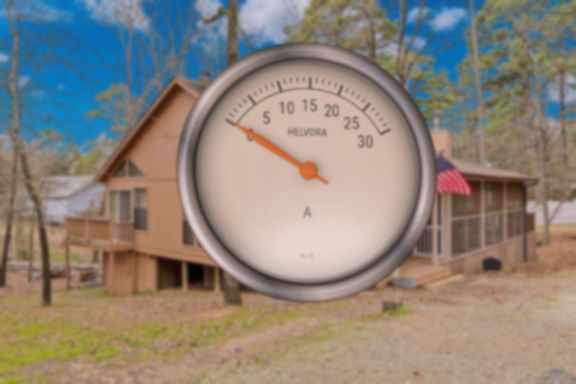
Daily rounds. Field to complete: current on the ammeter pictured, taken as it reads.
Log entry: 0 A
